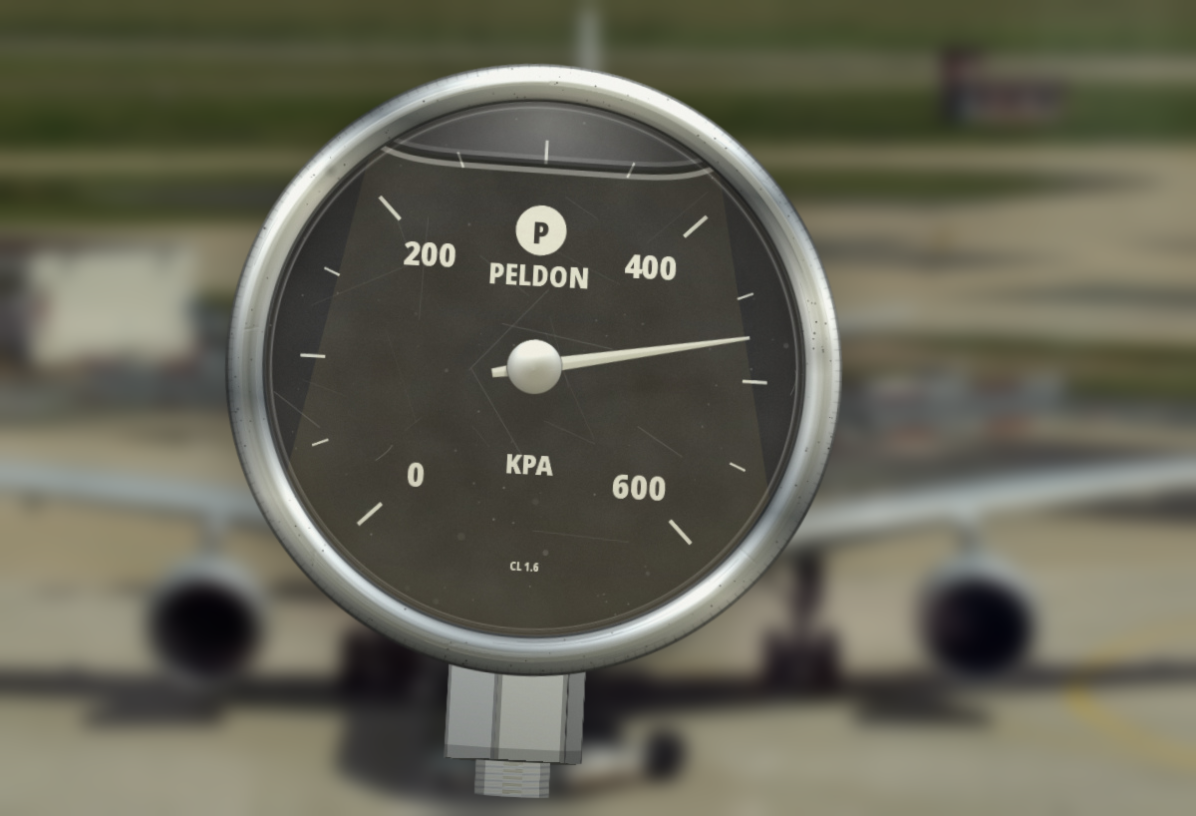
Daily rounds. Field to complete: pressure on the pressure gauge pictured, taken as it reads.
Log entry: 475 kPa
